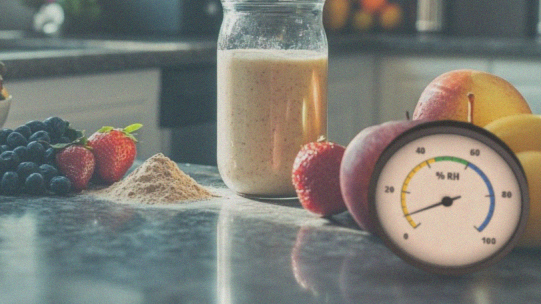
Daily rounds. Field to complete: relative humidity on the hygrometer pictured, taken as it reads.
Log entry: 8 %
